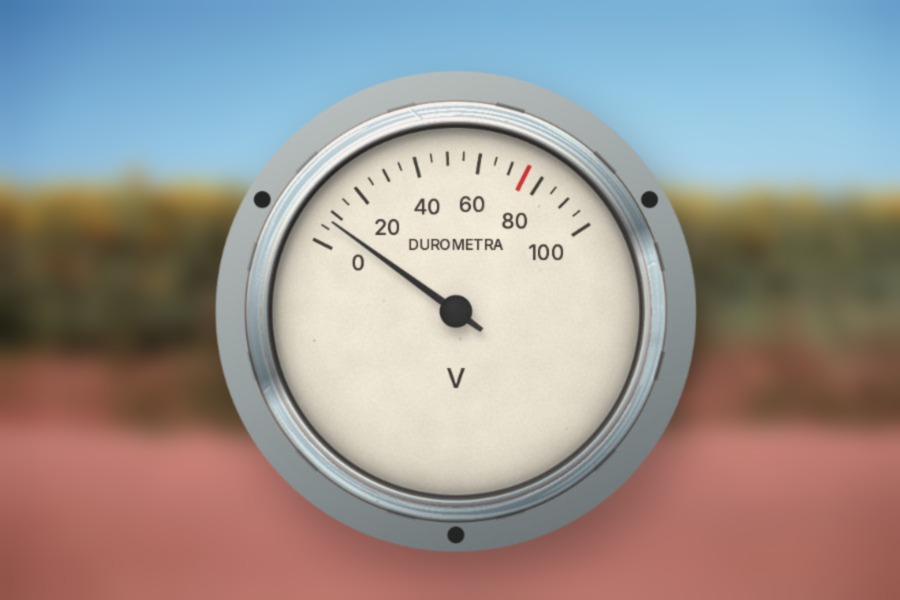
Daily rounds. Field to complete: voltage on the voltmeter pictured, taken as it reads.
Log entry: 7.5 V
